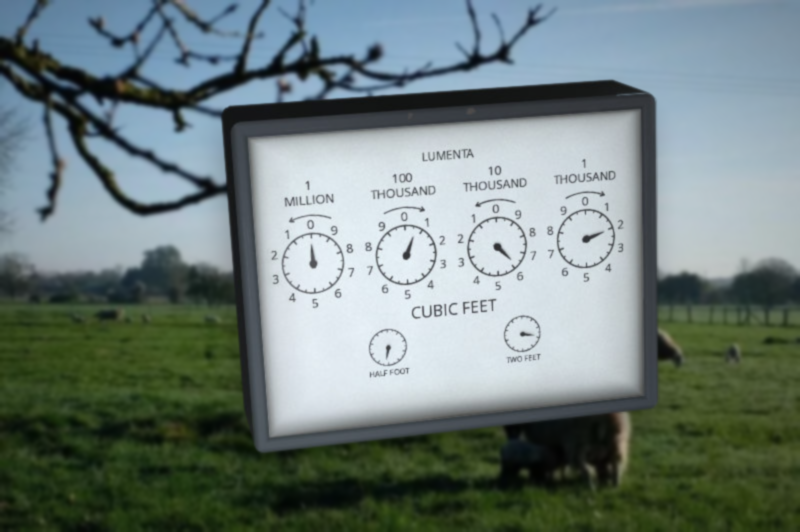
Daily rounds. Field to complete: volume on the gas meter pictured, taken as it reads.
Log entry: 6200 ft³
